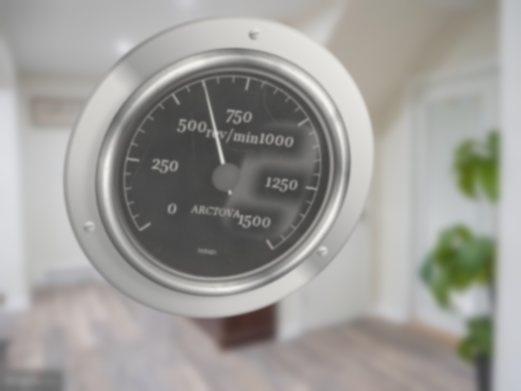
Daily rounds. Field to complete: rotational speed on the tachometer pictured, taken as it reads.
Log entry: 600 rpm
